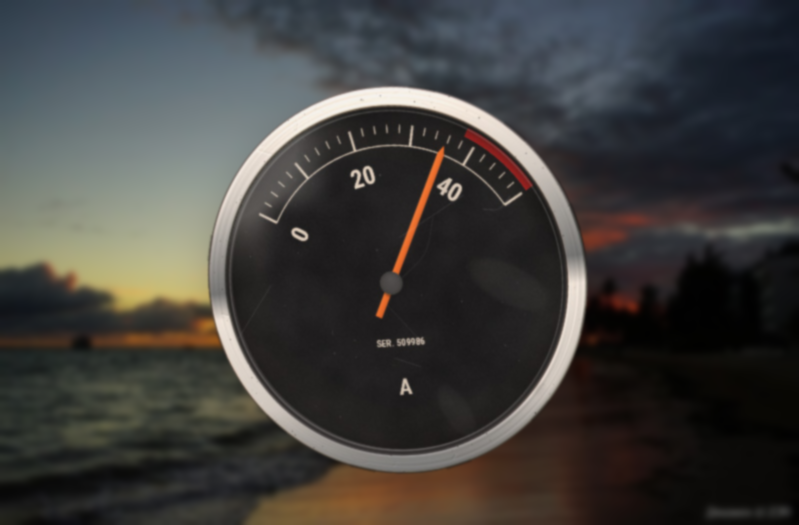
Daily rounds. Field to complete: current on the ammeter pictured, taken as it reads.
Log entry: 36 A
